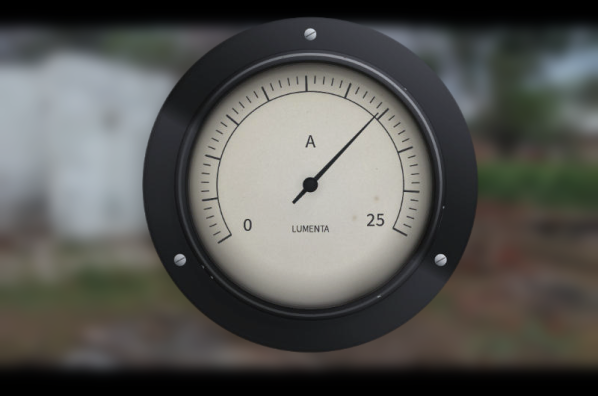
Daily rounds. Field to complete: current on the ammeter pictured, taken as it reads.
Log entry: 17.25 A
